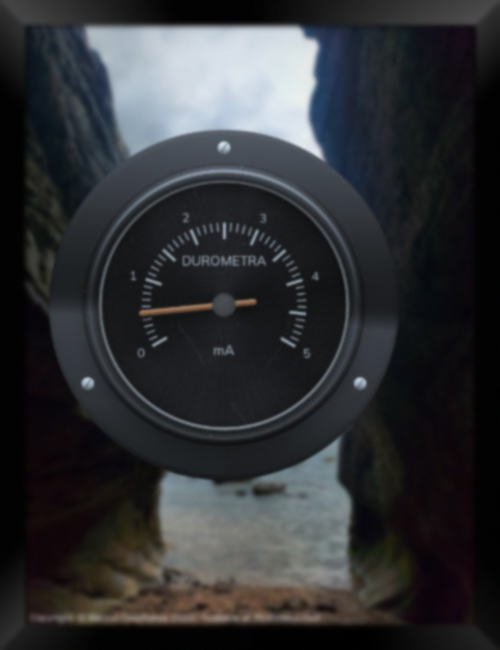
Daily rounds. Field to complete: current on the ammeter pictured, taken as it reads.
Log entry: 0.5 mA
